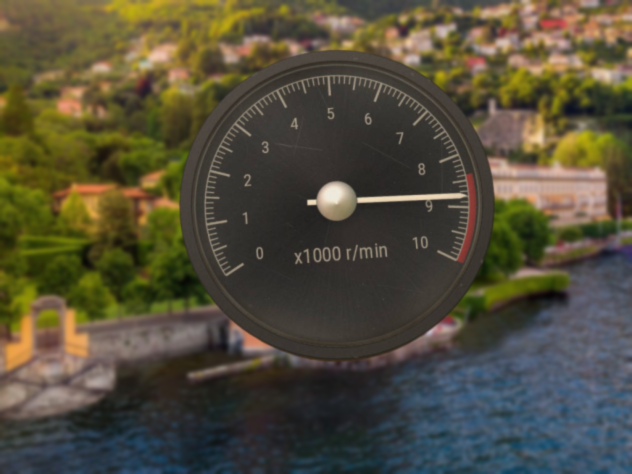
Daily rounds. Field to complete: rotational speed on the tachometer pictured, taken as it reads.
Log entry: 8800 rpm
